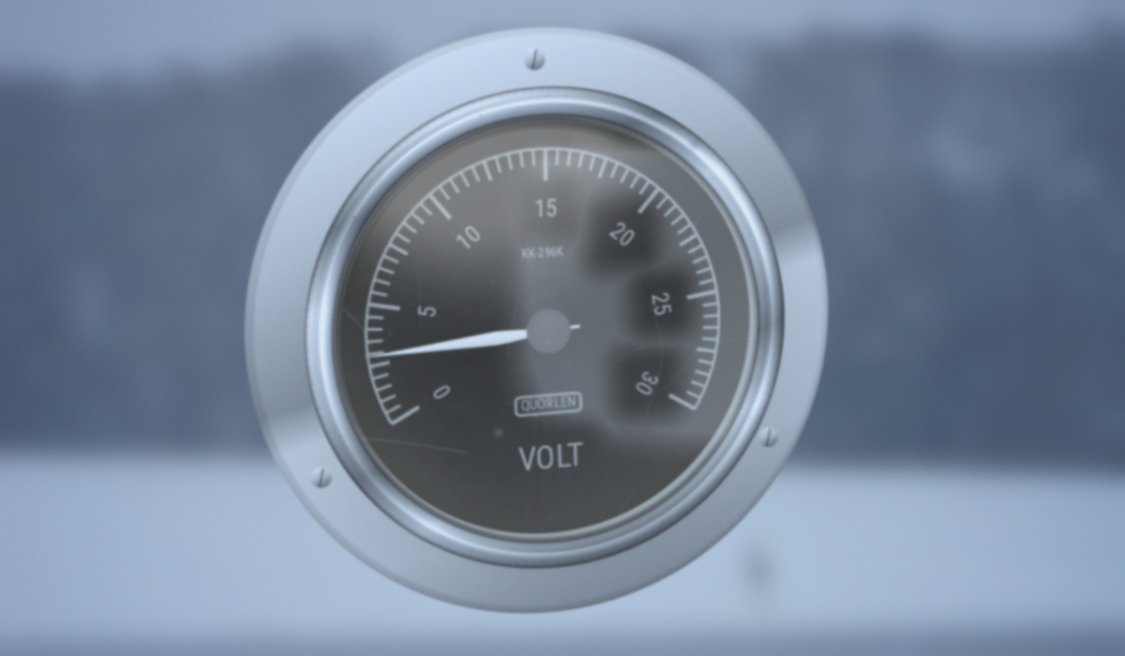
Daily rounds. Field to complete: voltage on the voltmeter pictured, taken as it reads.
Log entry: 3 V
